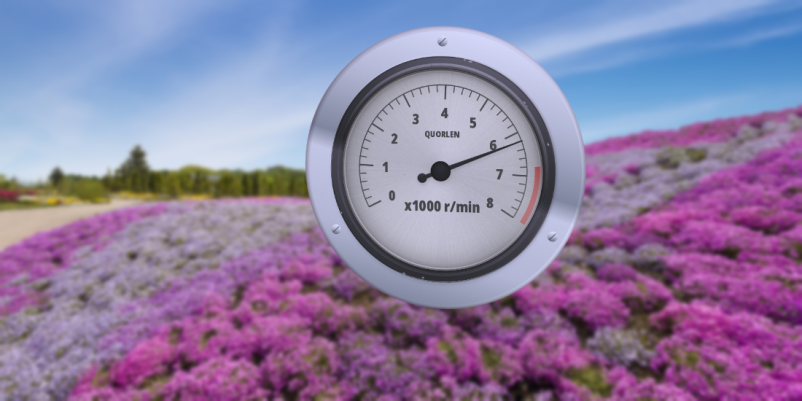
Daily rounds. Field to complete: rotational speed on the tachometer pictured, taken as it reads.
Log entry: 6200 rpm
